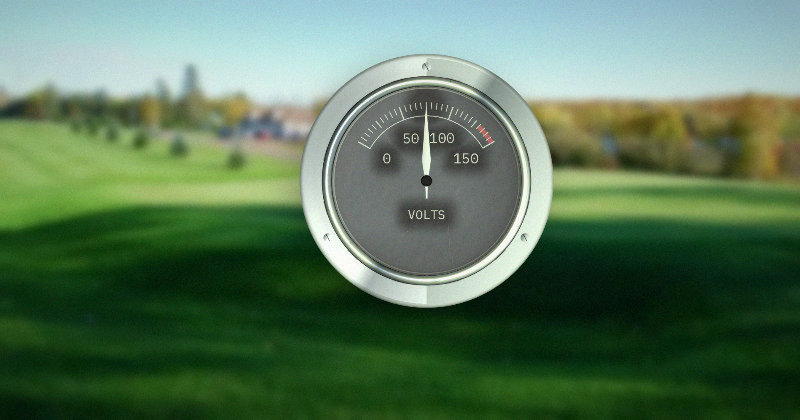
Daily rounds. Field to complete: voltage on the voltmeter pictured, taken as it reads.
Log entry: 75 V
